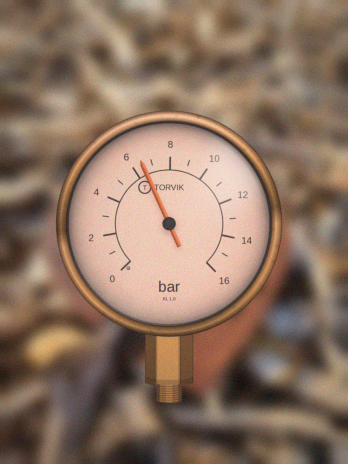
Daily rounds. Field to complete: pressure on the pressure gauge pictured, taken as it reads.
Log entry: 6.5 bar
